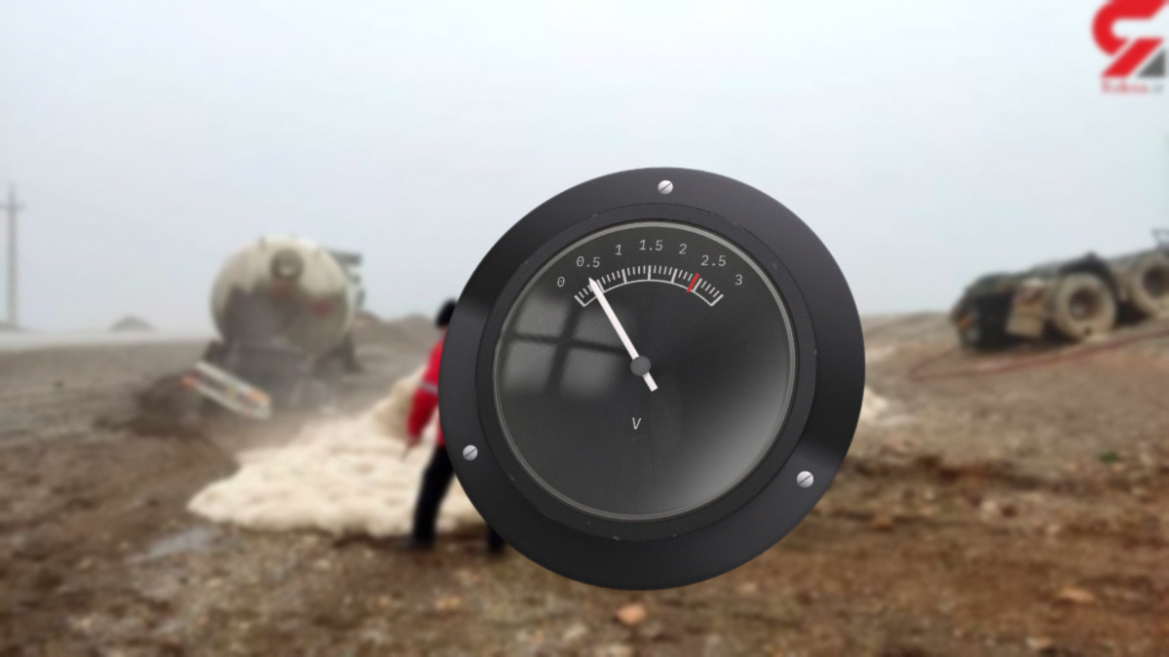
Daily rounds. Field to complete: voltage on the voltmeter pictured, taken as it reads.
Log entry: 0.4 V
